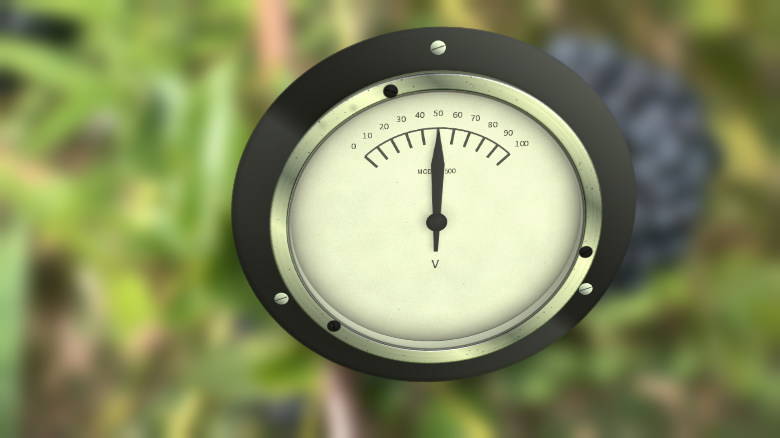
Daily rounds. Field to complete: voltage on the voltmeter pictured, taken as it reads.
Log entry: 50 V
